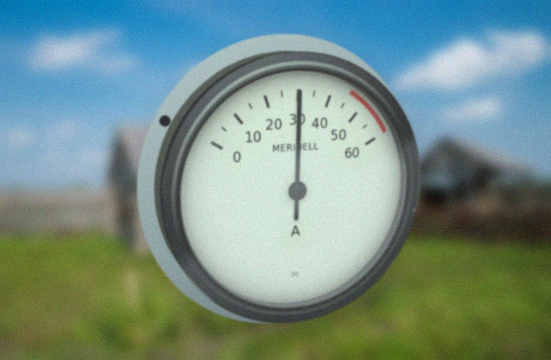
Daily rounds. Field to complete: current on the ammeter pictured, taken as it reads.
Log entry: 30 A
